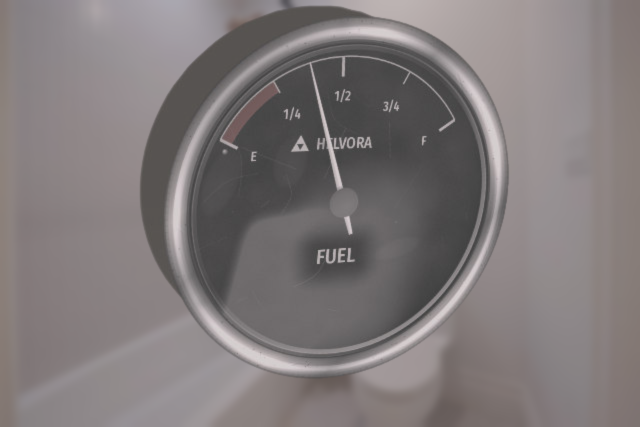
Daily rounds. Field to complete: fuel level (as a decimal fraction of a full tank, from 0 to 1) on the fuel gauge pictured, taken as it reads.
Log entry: 0.375
